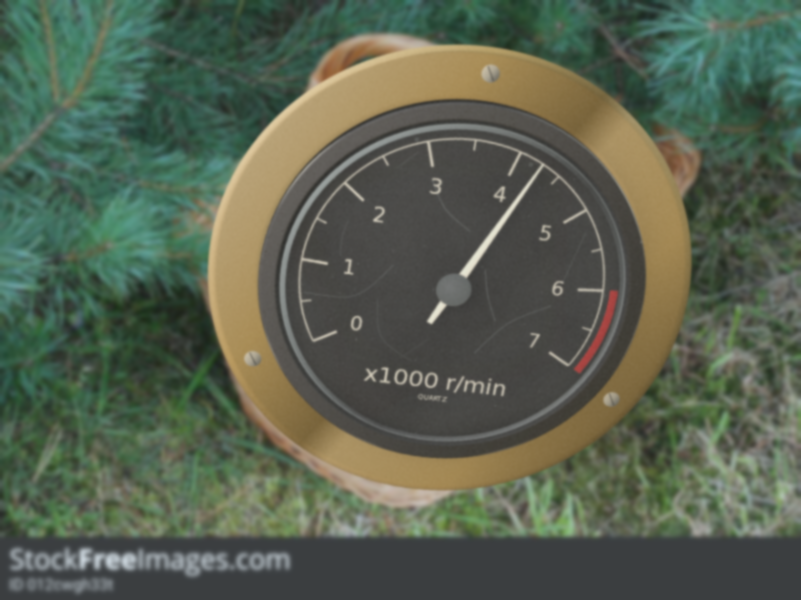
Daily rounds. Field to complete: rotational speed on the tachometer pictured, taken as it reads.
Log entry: 4250 rpm
